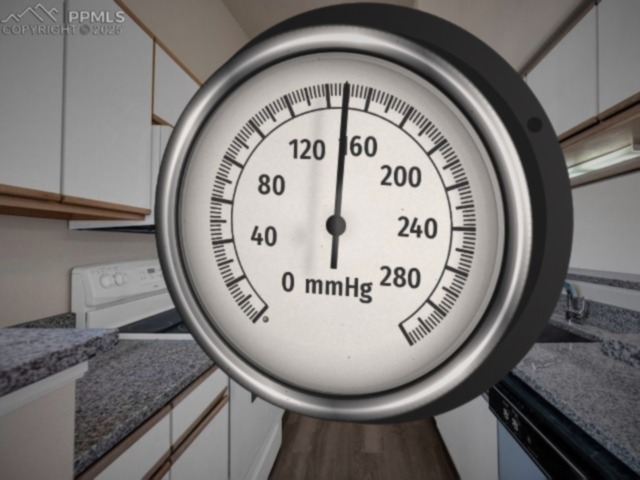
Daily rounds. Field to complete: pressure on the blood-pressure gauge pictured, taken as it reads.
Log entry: 150 mmHg
